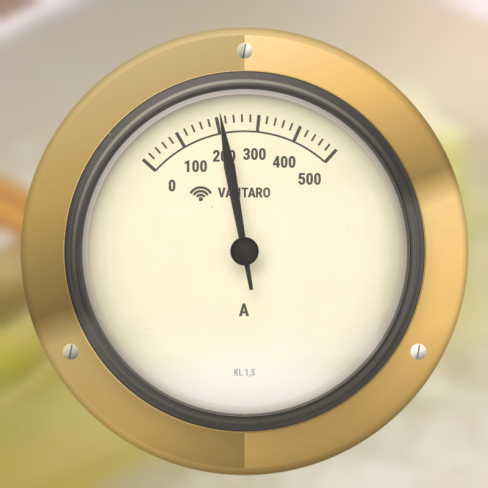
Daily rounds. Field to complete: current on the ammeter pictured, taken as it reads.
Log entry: 210 A
